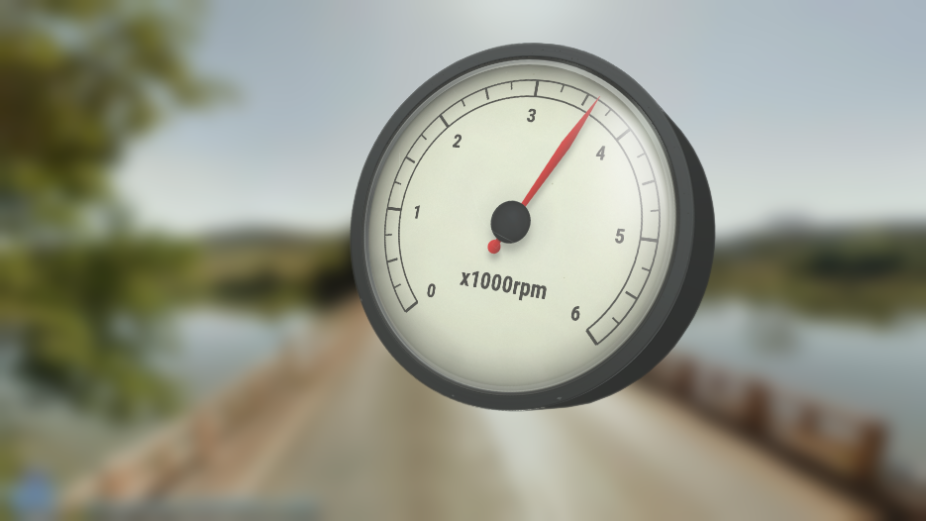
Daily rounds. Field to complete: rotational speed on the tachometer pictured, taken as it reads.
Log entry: 3625 rpm
